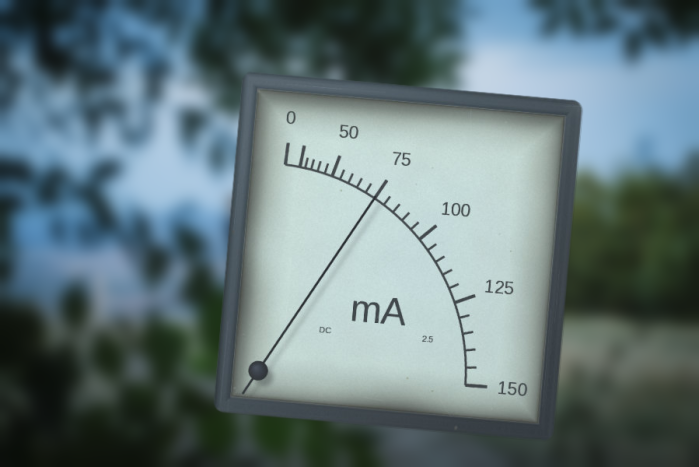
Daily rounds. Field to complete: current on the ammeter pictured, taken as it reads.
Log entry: 75 mA
